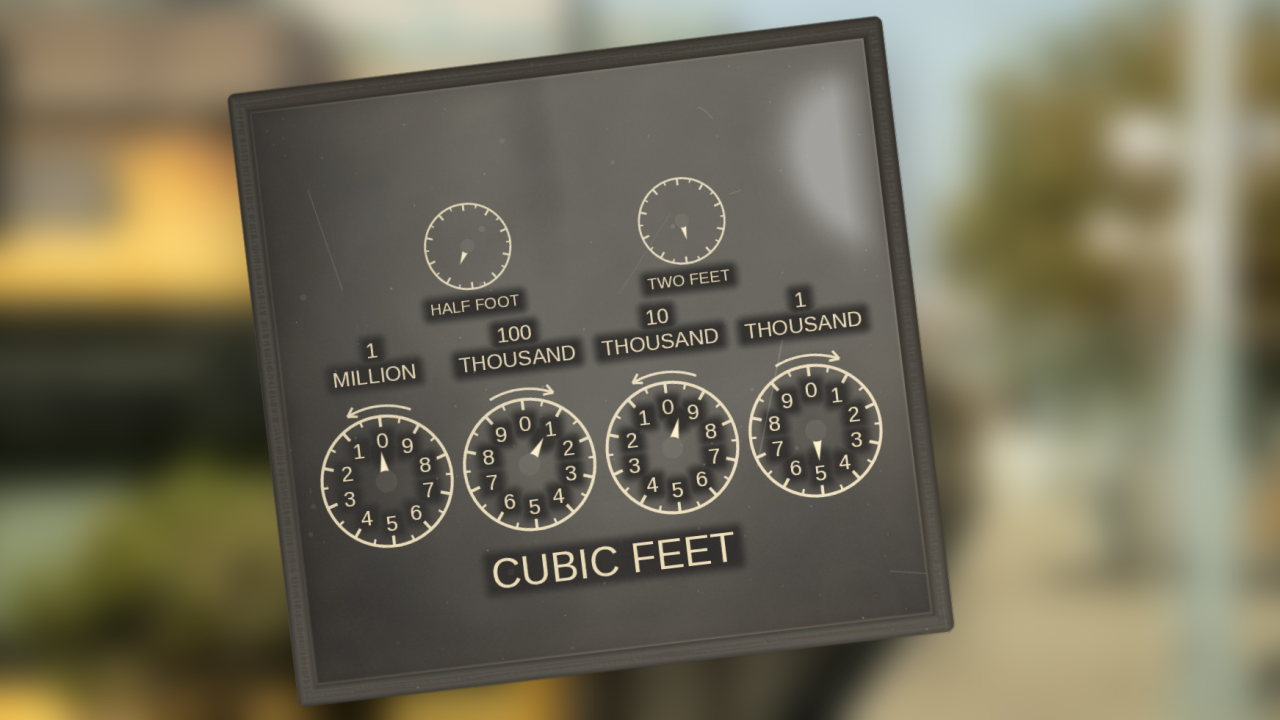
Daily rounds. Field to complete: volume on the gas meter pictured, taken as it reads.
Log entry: 9500 ft³
